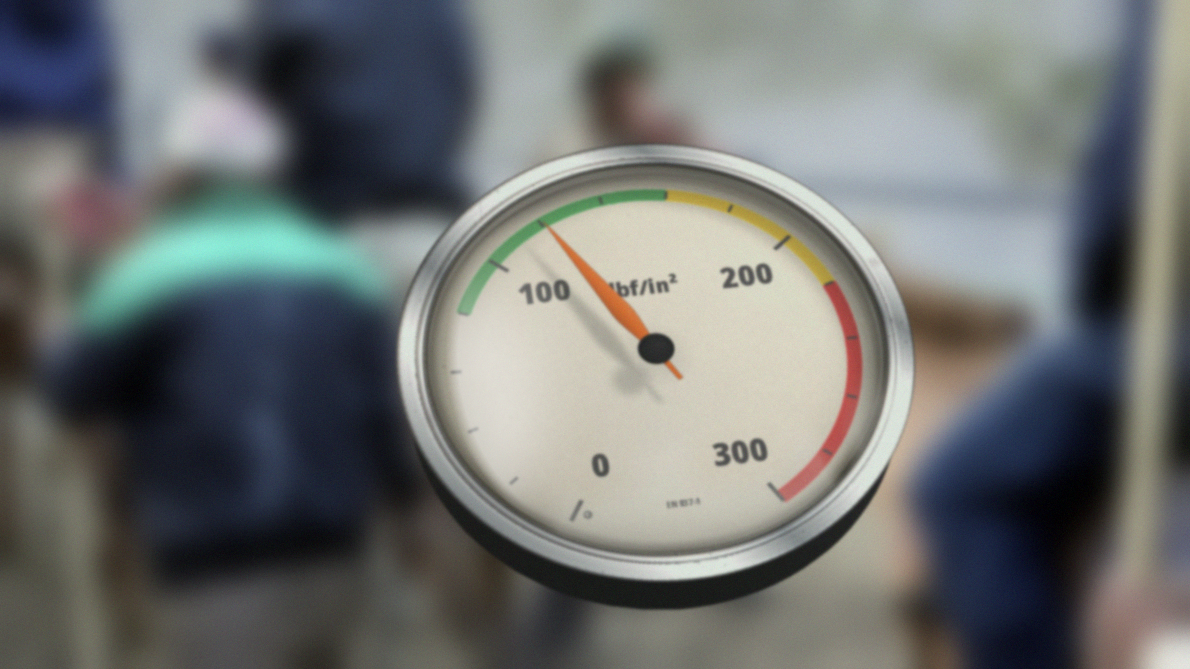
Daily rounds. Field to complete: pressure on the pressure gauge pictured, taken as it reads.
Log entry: 120 psi
